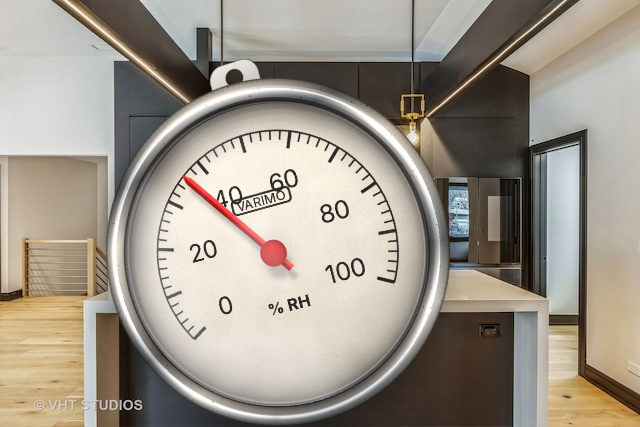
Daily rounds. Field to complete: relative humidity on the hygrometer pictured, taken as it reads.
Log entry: 36 %
